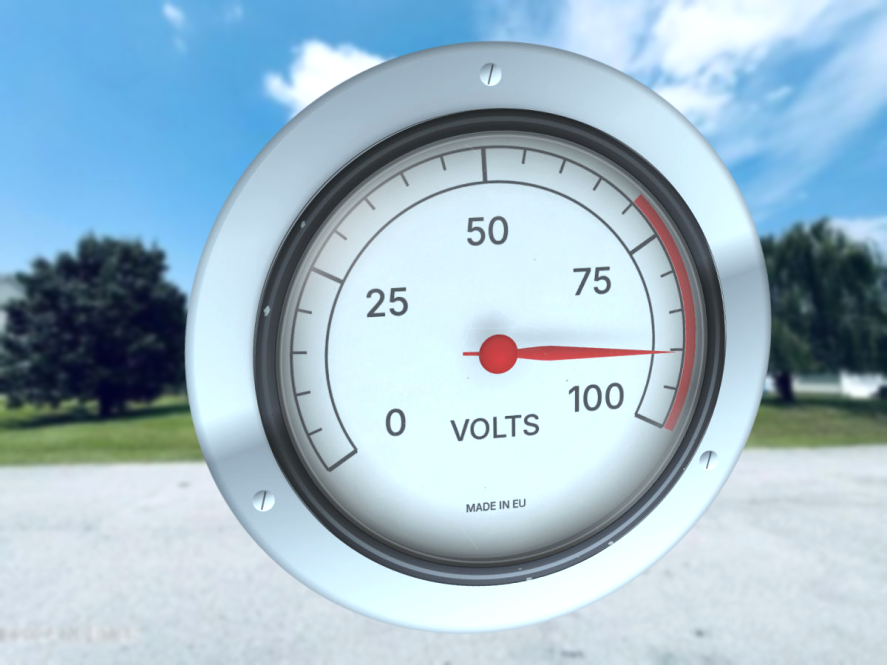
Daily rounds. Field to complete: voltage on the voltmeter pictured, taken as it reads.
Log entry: 90 V
